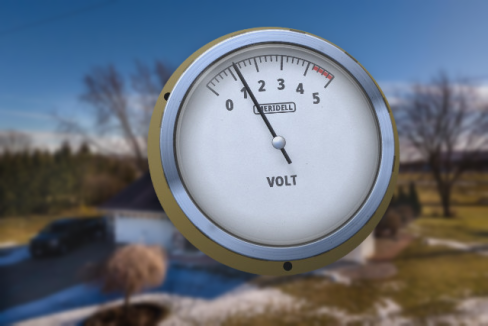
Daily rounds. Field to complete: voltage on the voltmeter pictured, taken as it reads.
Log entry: 1.2 V
